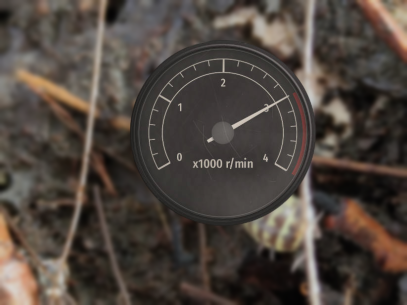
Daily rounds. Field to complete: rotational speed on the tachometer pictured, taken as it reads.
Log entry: 3000 rpm
